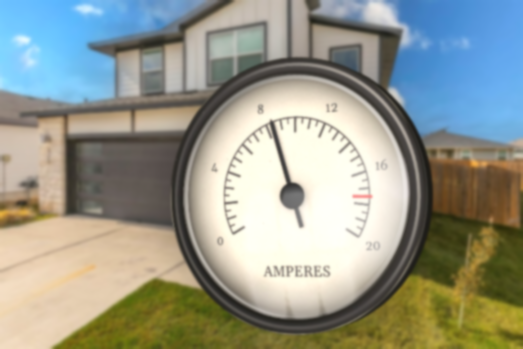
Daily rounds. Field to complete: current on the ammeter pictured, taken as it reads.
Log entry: 8.5 A
